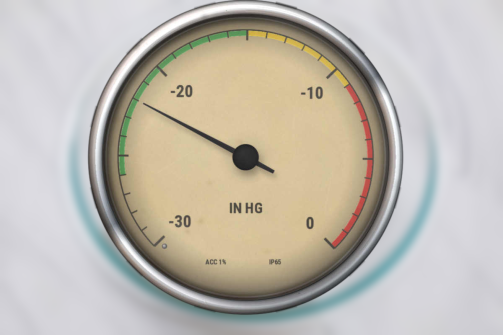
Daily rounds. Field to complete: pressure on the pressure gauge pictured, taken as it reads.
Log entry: -22 inHg
